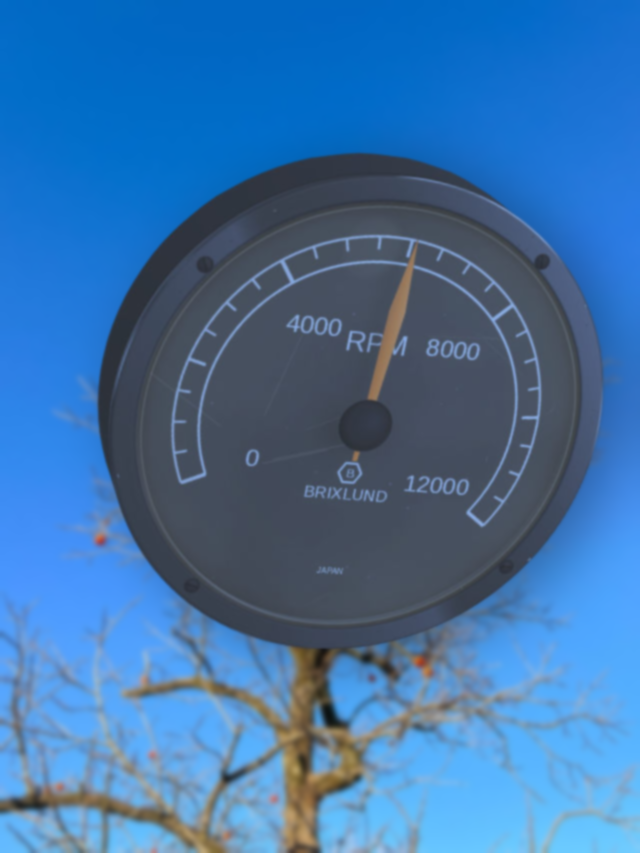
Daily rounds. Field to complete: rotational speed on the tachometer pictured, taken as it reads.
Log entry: 6000 rpm
